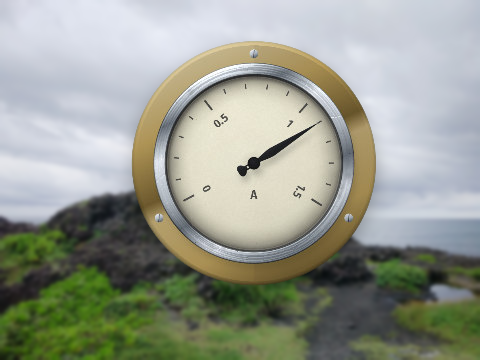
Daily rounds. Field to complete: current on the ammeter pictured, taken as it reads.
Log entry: 1.1 A
